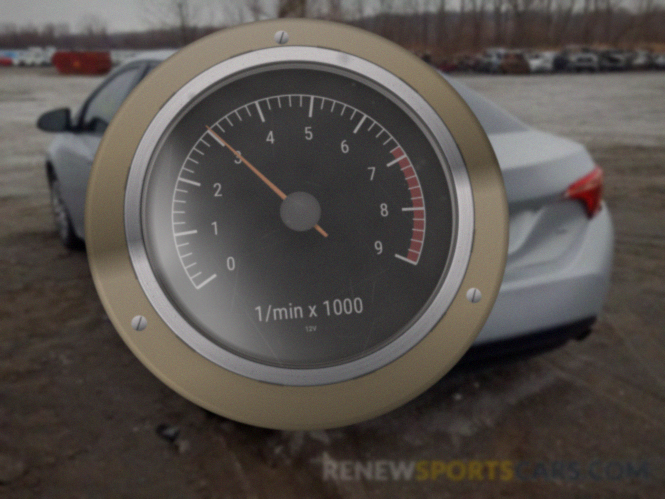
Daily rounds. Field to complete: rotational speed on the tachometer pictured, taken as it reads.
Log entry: 3000 rpm
